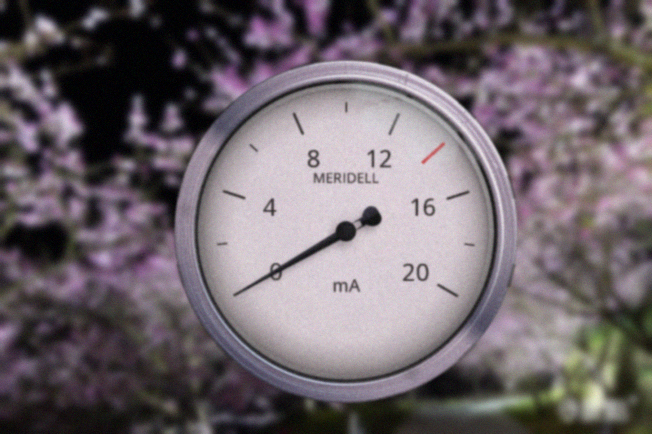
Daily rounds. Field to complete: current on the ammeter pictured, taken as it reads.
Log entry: 0 mA
